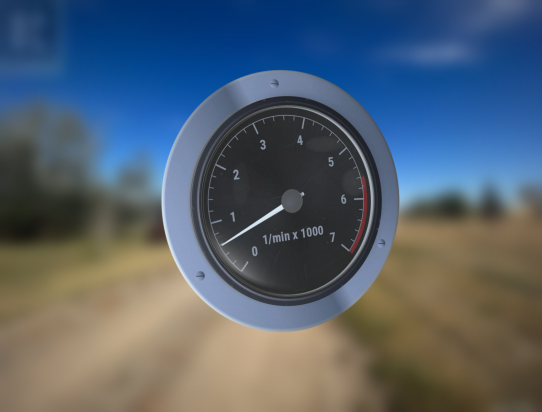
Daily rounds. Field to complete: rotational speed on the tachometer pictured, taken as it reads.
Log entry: 600 rpm
